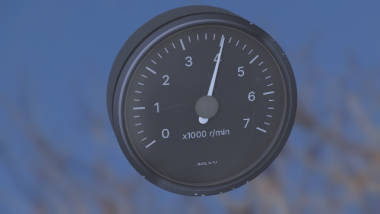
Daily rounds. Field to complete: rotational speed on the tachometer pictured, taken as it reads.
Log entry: 4000 rpm
